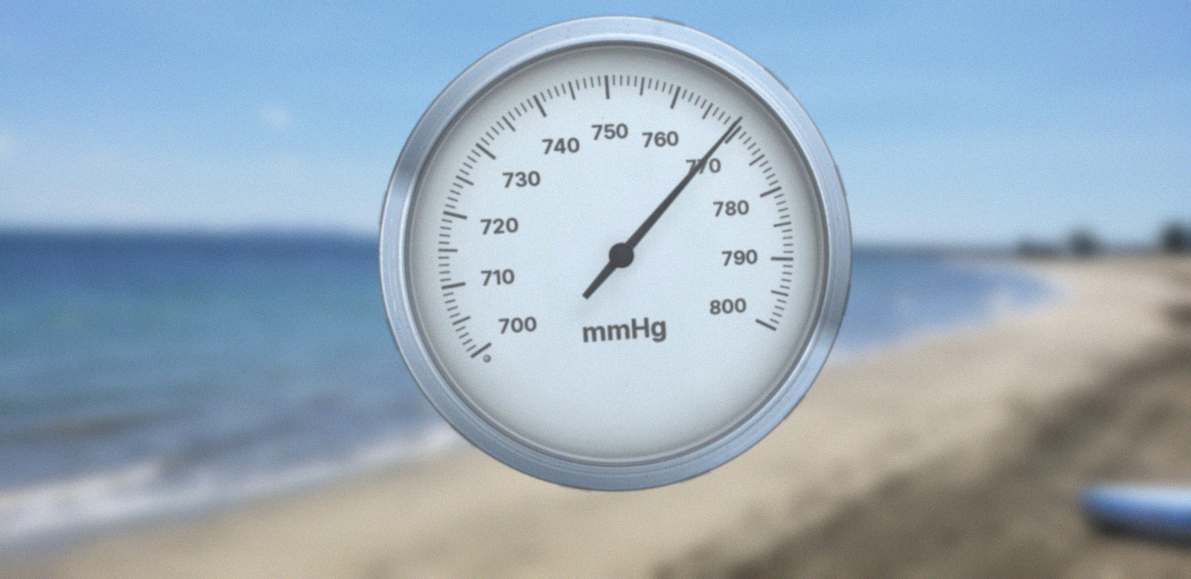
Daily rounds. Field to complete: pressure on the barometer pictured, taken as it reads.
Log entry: 769 mmHg
